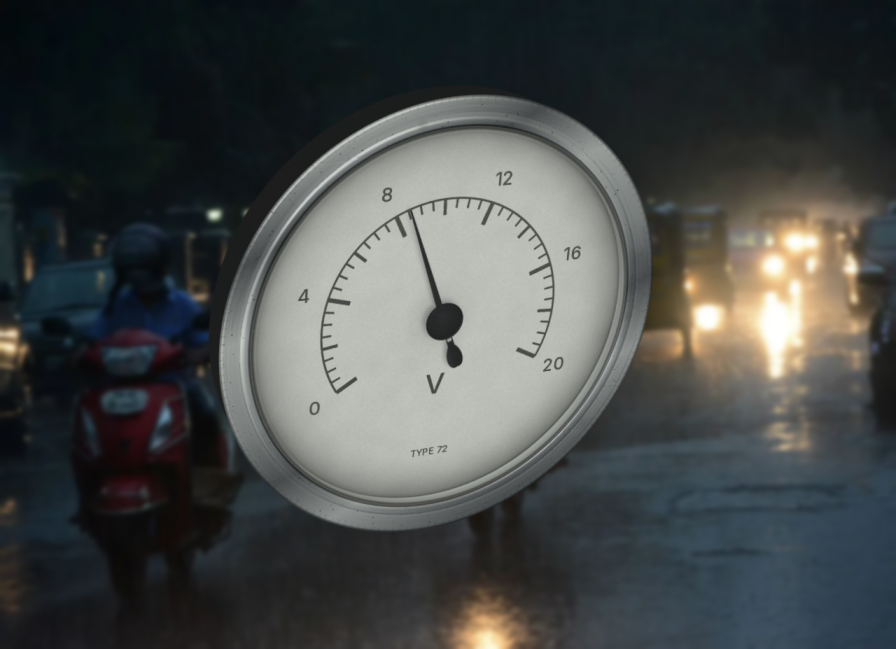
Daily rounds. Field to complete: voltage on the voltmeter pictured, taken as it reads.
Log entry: 8.5 V
